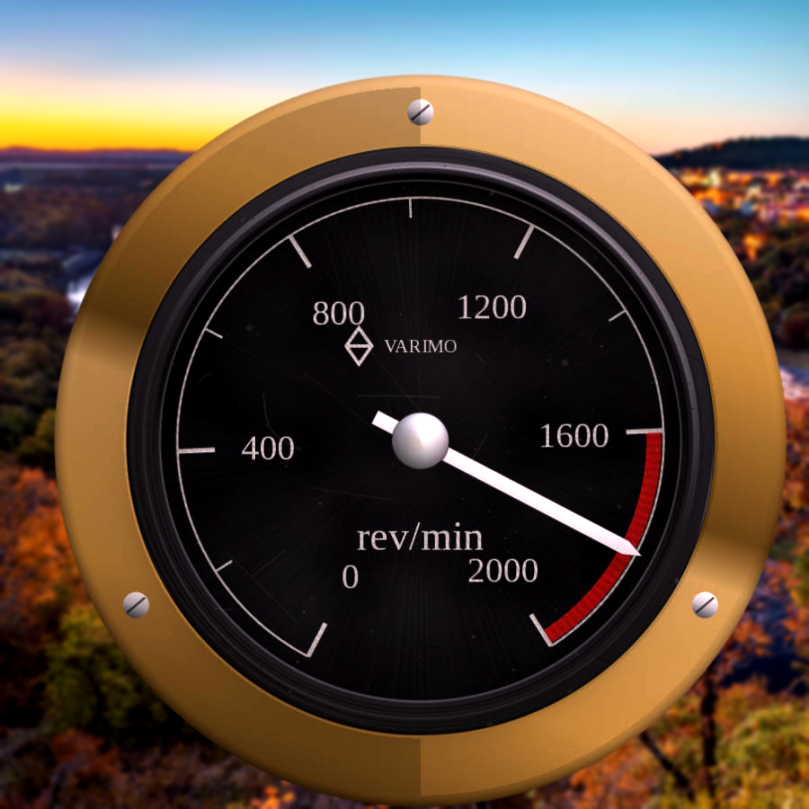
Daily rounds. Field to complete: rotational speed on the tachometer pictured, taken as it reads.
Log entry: 1800 rpm
